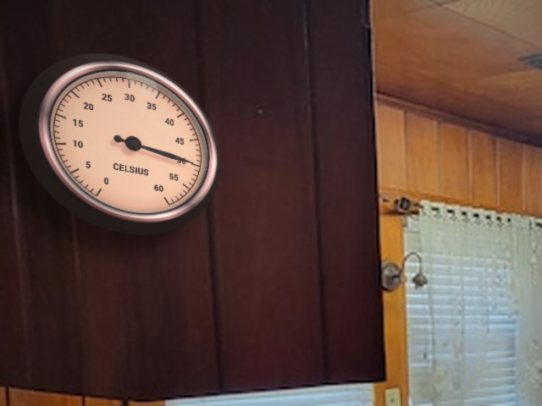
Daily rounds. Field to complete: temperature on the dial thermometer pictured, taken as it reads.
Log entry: 50 °C
